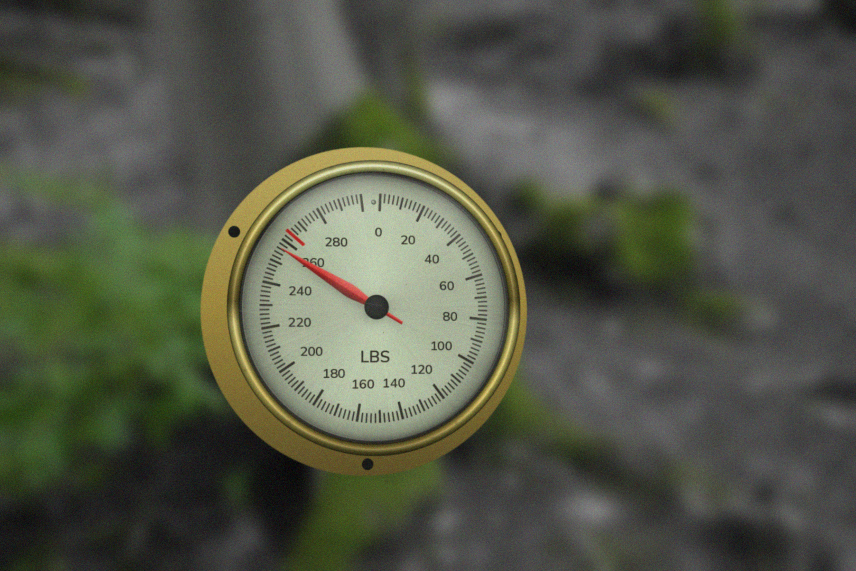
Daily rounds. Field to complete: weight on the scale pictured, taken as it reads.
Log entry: 256 lb
